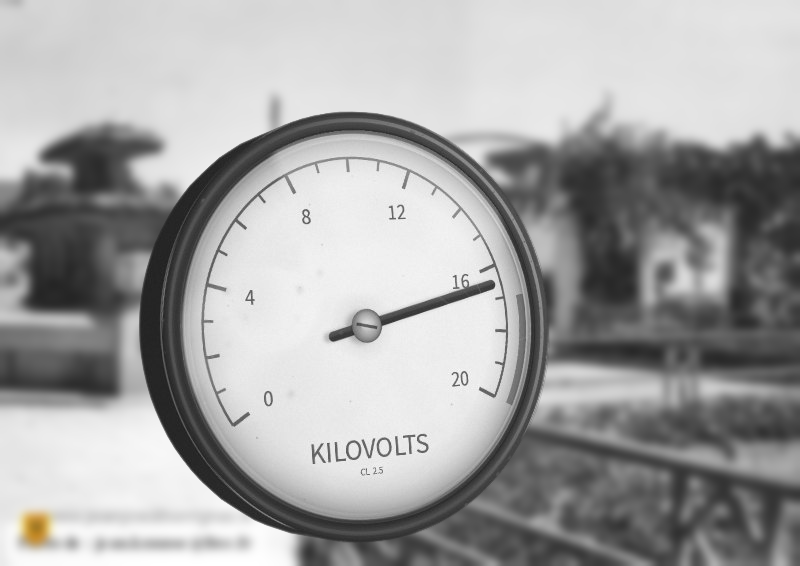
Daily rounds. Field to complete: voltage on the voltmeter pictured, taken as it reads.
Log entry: 16.5 kV
